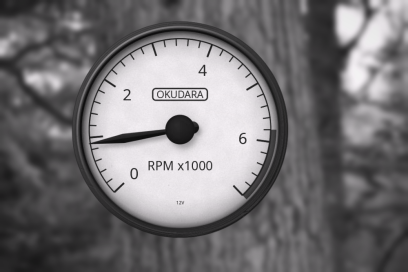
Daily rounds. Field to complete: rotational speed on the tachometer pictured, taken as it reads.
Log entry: 900 rpm
